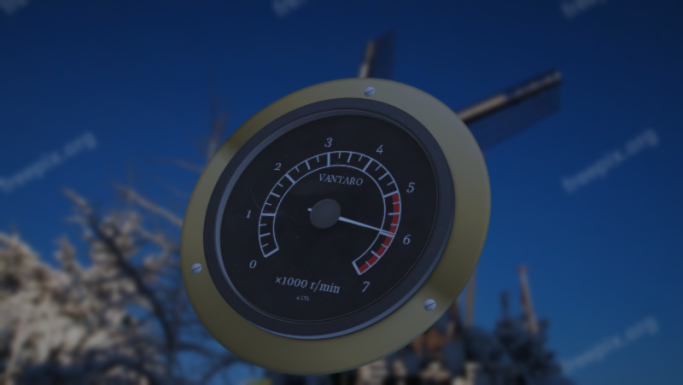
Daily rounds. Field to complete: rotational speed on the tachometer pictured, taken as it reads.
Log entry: 6000 rpm
